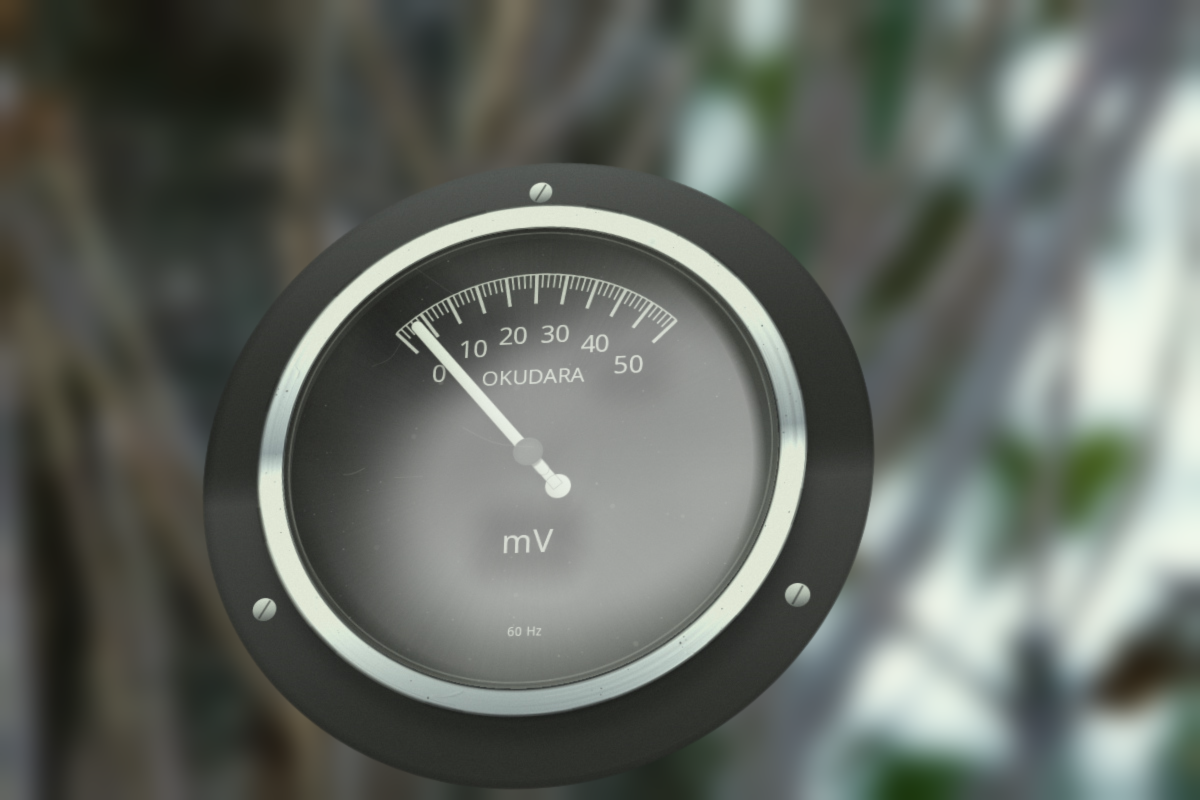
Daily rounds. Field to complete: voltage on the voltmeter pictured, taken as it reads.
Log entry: 3 mV
